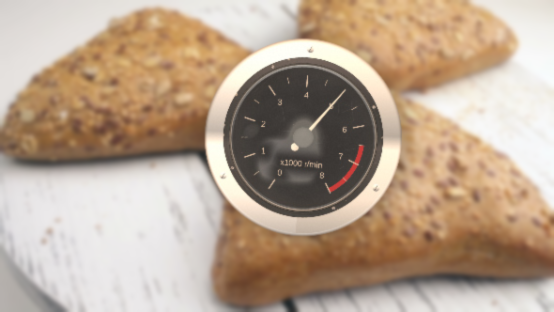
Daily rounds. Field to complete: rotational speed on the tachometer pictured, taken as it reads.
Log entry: 5000 rpm
